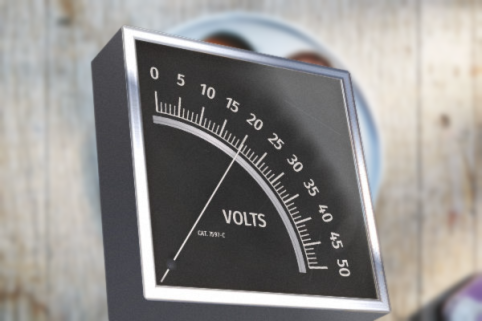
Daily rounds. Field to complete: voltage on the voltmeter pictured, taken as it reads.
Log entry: 20 V
